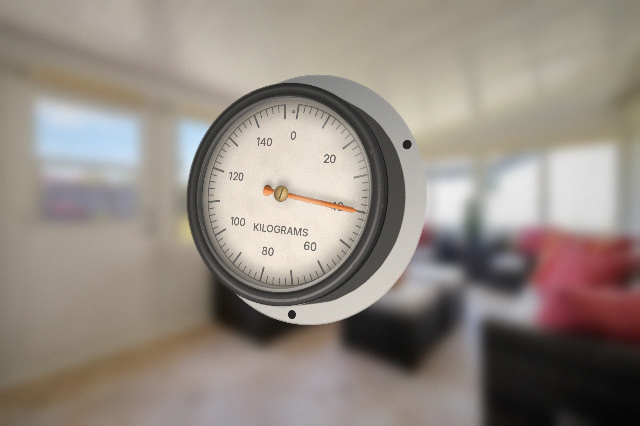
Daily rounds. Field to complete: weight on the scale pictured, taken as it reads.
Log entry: 40 kg
